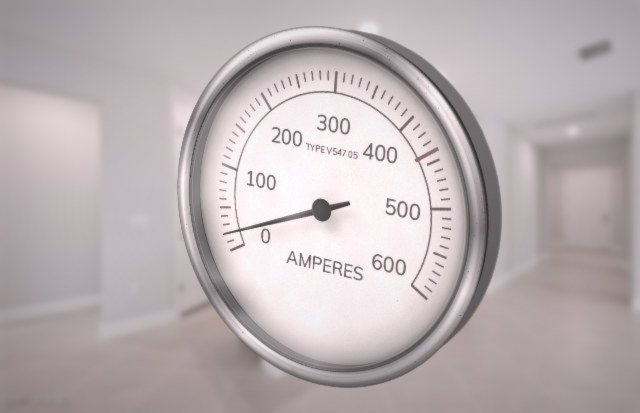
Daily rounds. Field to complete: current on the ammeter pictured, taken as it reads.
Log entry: 20 A
